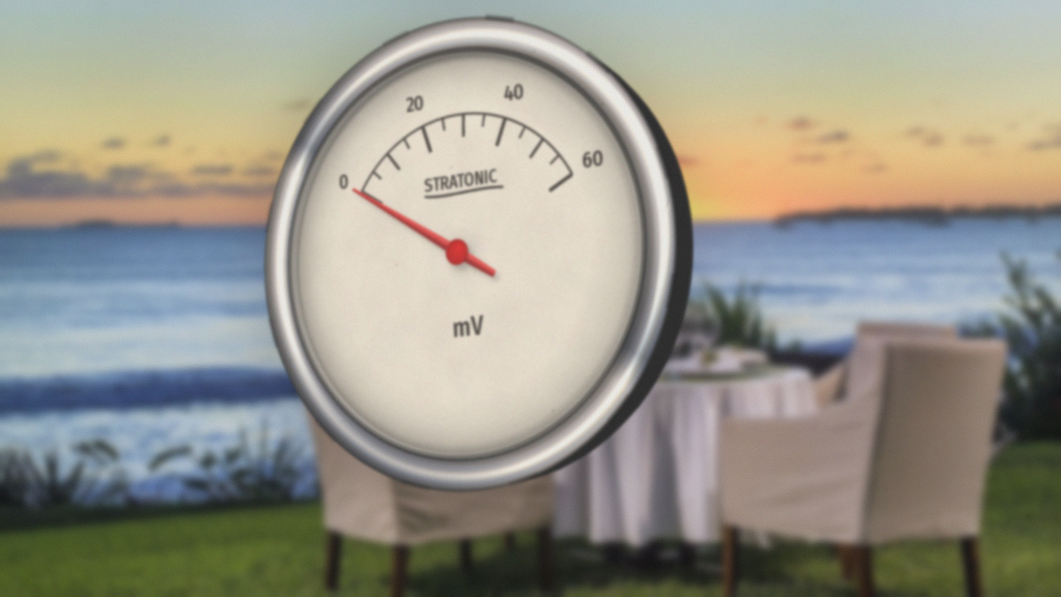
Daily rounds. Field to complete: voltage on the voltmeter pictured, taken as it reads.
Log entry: 0 mV
